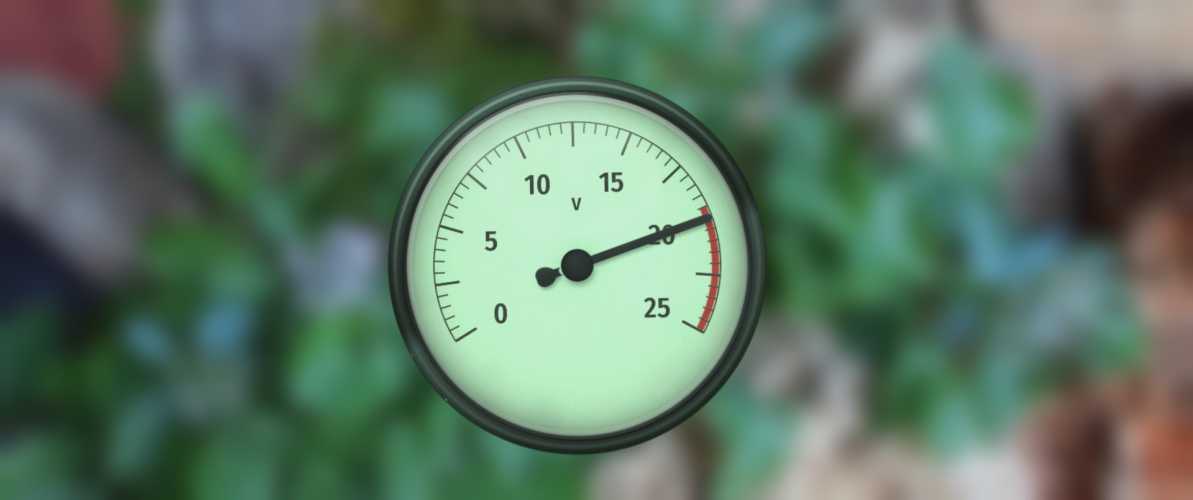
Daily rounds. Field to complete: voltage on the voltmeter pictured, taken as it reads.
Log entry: 20 V
